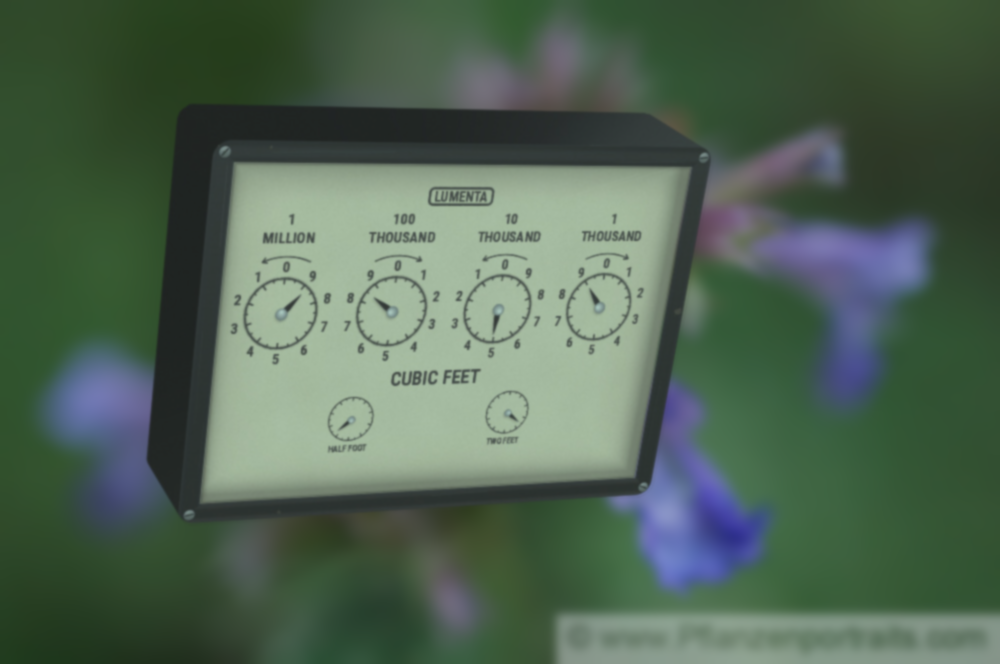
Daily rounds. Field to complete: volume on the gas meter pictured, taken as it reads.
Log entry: 884900 ft³
